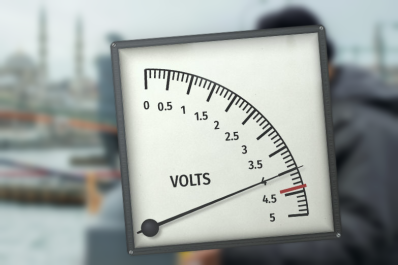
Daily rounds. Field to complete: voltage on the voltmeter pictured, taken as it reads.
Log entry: 4 V
